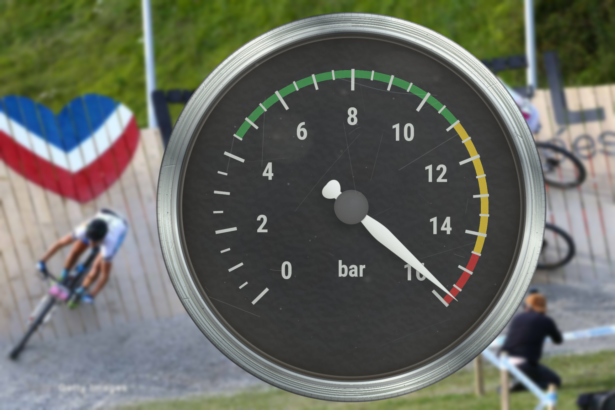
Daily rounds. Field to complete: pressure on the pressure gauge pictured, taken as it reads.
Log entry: 15.75 bar
